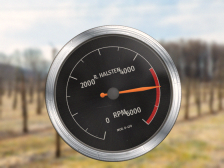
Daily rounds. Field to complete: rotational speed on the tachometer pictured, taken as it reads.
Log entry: 5000 rpm
